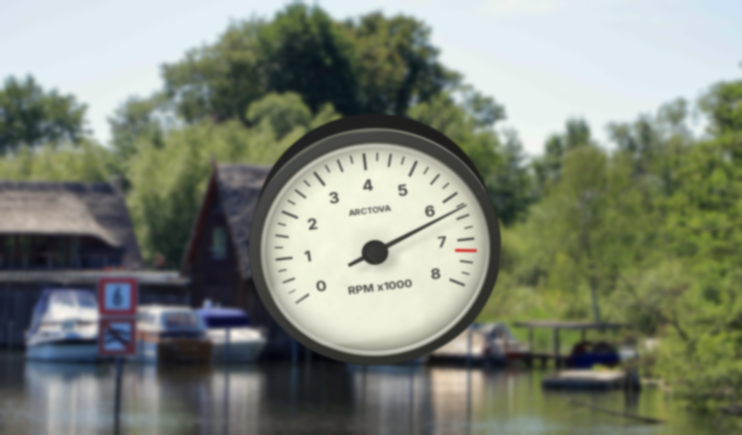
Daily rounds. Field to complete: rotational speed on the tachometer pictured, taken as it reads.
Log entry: 6250 rpm
